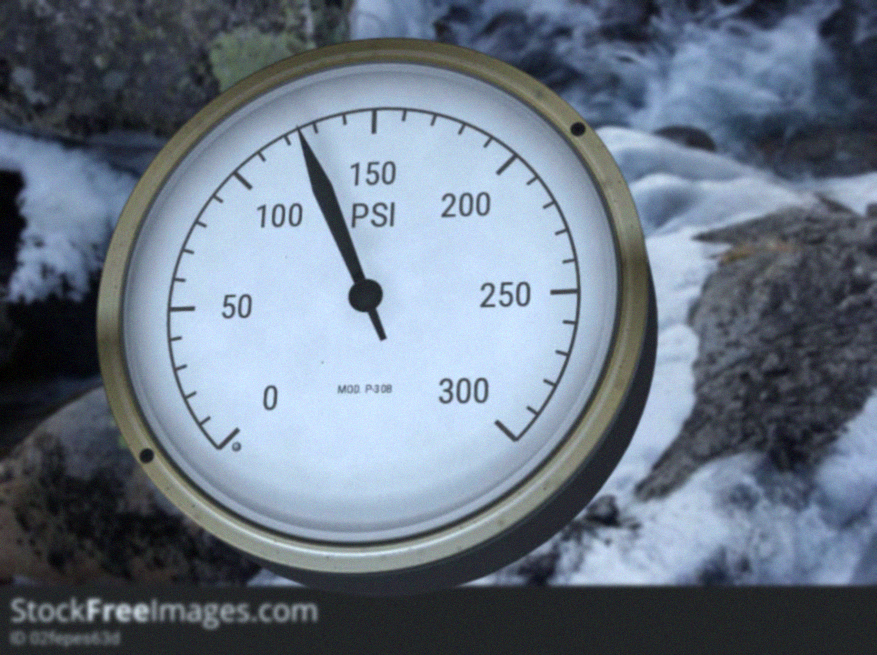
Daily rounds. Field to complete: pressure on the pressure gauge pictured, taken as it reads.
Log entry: 125 psi
